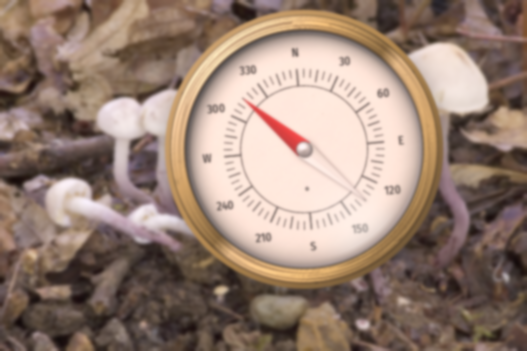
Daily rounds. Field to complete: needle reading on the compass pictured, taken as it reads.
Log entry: 315 °
